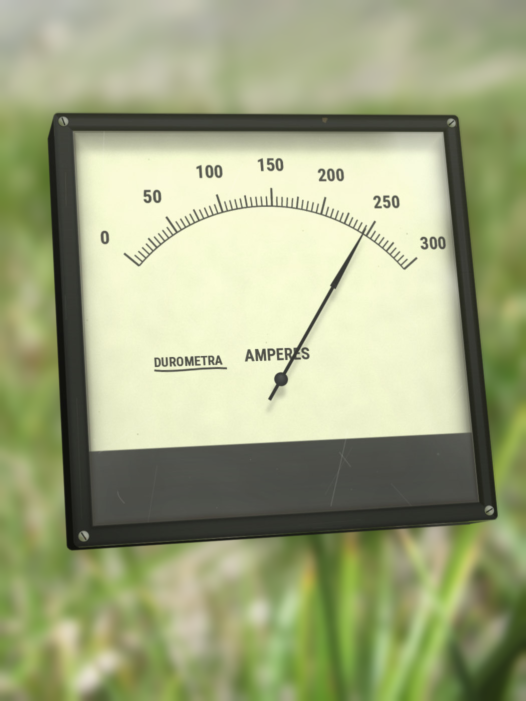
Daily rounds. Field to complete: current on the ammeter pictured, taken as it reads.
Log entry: 245 A
